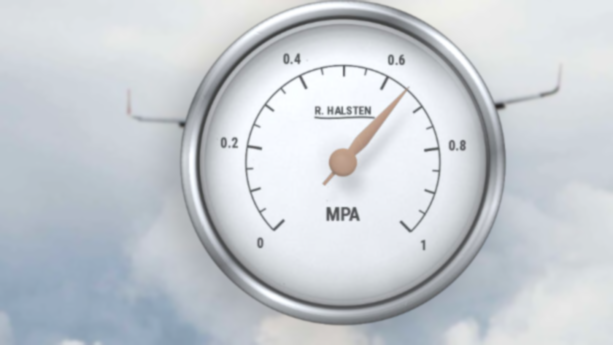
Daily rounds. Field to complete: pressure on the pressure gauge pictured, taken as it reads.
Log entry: 0.65 MPa
